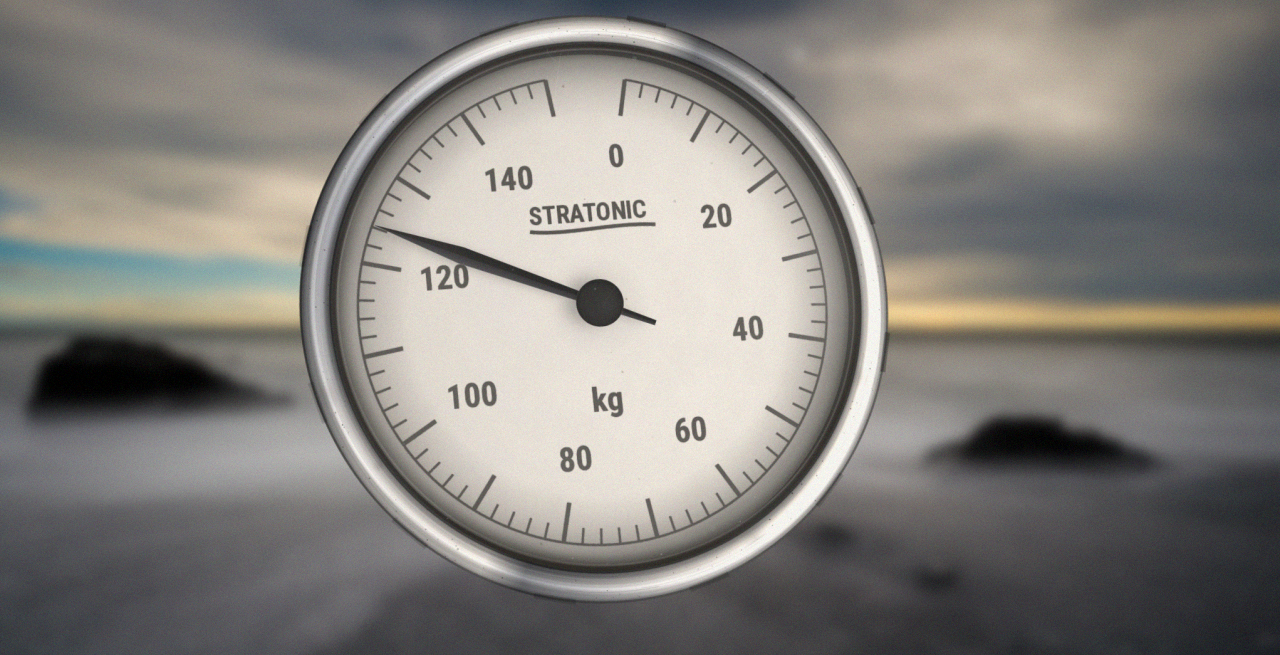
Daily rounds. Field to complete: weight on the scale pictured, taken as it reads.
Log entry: 124 kg
